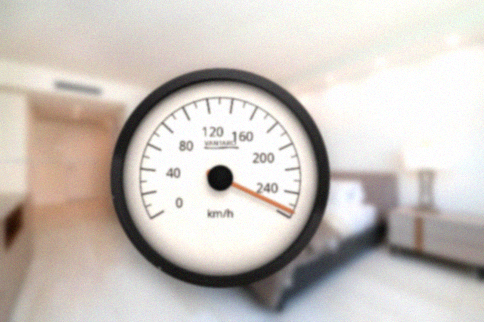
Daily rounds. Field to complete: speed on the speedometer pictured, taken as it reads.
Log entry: 255 km/h
